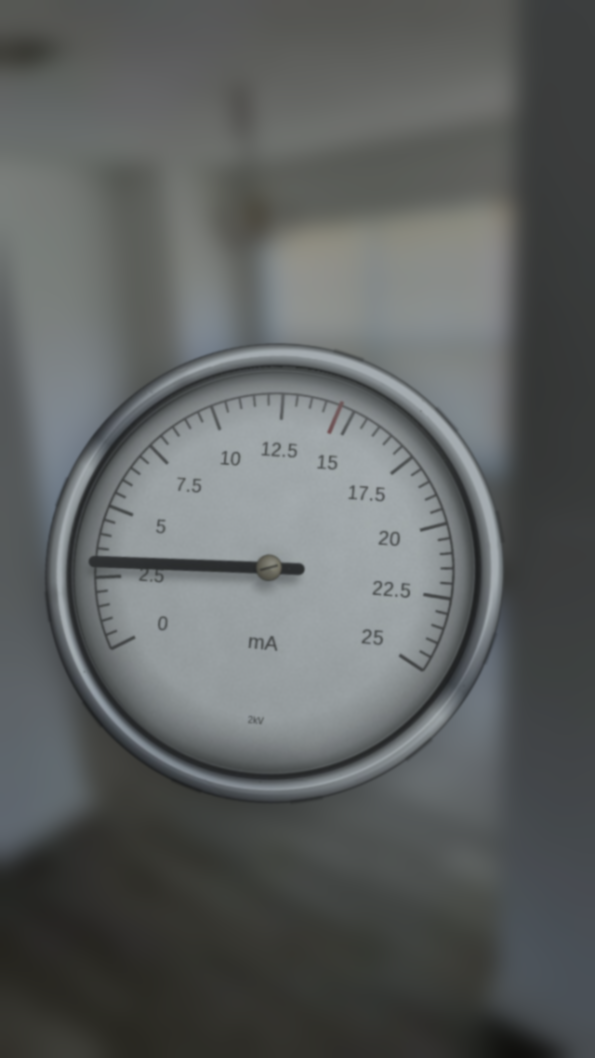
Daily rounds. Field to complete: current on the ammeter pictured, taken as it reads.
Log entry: 3 mA
